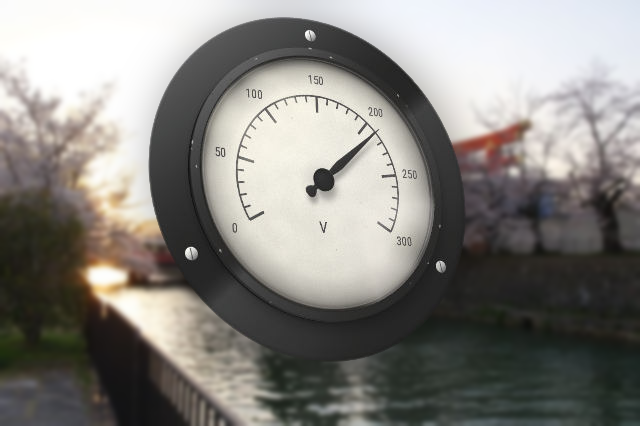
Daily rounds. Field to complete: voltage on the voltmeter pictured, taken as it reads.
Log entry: 210 V
